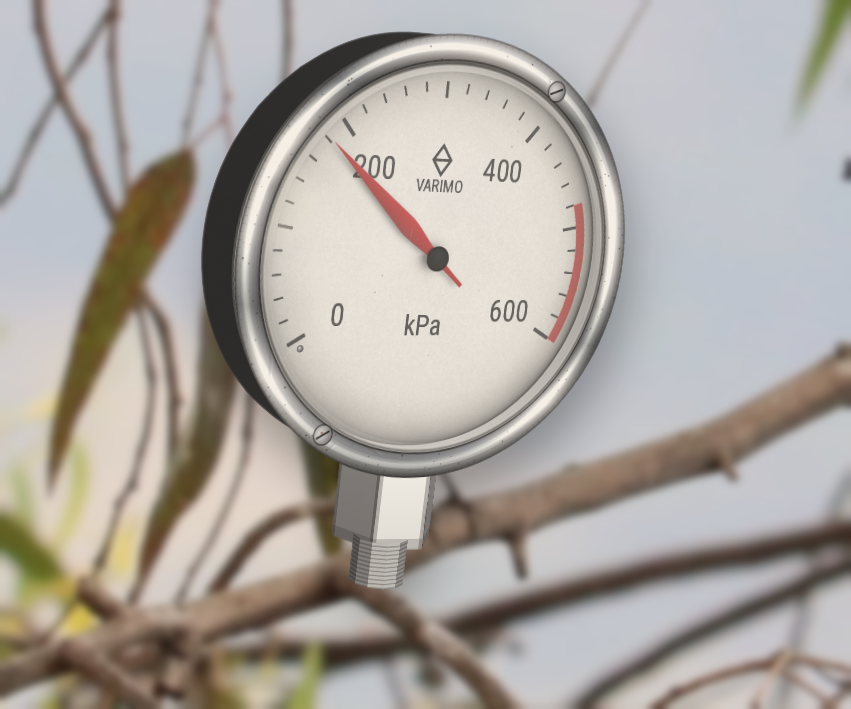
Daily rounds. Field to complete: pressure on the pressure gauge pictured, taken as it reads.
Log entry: 180 kPa
